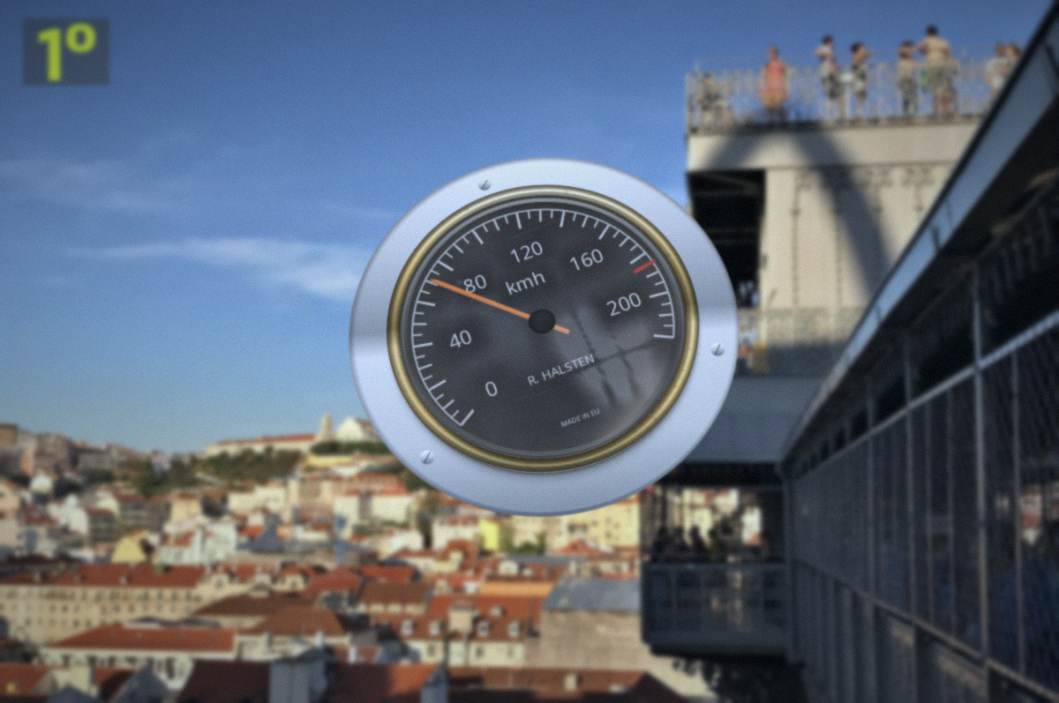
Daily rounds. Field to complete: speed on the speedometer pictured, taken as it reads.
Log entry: 70 km/h
